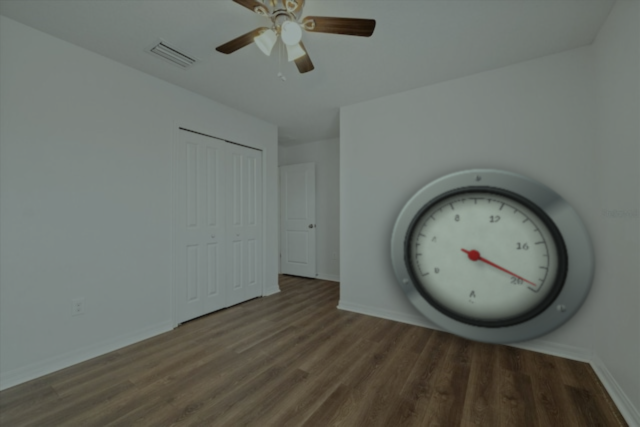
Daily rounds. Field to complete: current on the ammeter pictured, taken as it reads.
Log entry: 19.5 A
